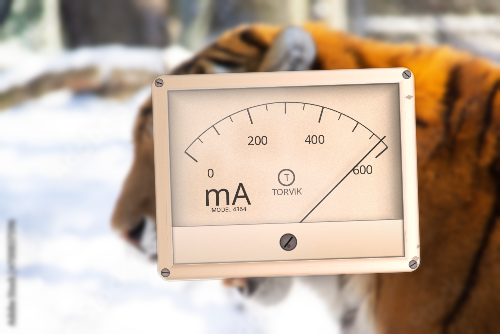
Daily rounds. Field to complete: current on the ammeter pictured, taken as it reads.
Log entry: 575 mA
